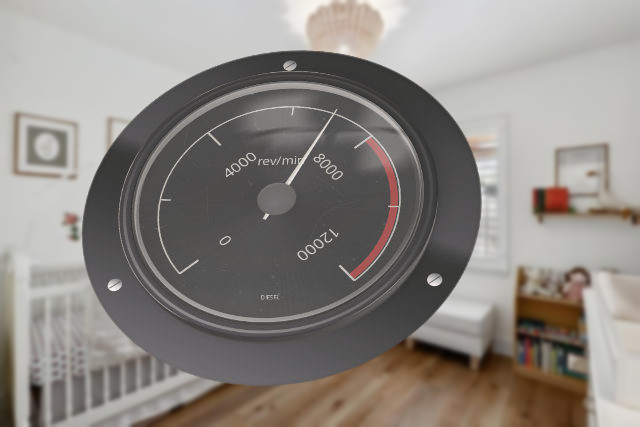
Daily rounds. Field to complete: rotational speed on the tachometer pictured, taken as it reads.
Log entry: 7000 rpm
